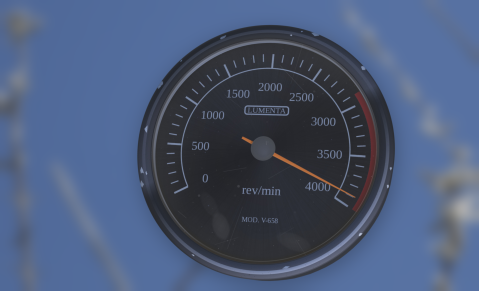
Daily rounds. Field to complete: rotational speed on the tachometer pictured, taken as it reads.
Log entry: 3900 rpm
